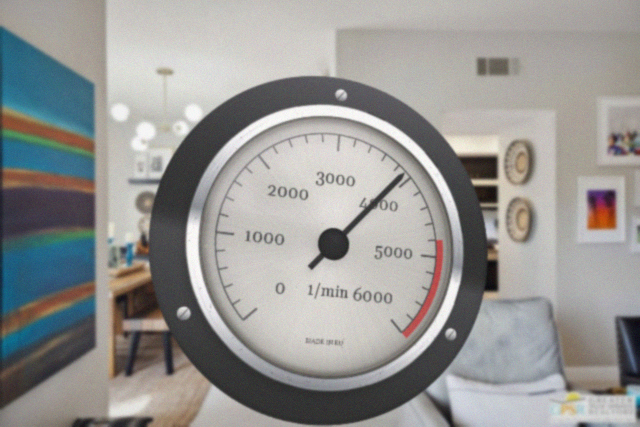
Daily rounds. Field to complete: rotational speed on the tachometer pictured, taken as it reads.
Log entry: 3900 rpm
